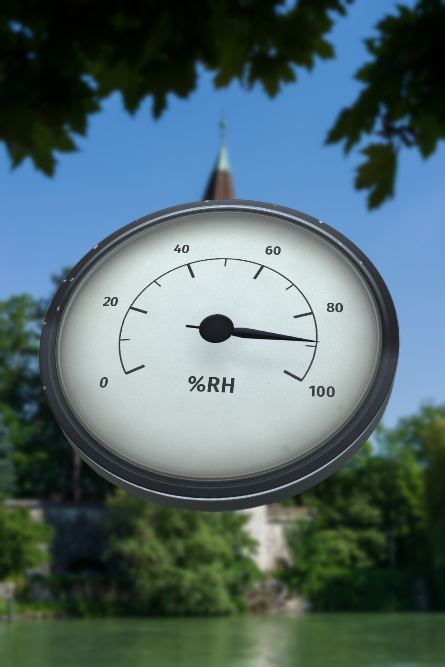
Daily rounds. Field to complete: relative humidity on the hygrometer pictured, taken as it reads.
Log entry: 90 %
